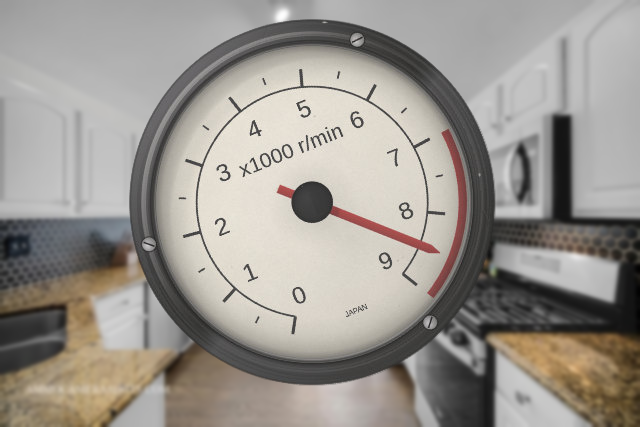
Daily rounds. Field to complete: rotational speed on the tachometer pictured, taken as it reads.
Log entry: 8500 rpm
